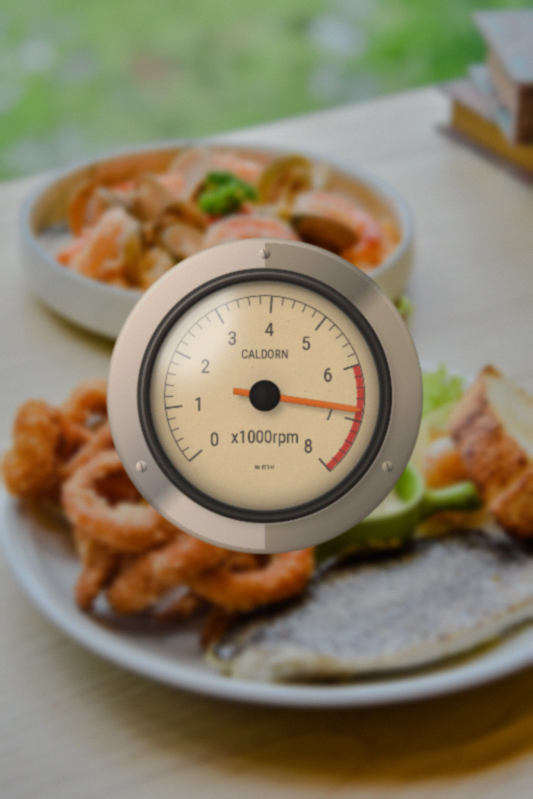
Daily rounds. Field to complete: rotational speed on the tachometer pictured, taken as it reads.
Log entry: 6800 rpm
